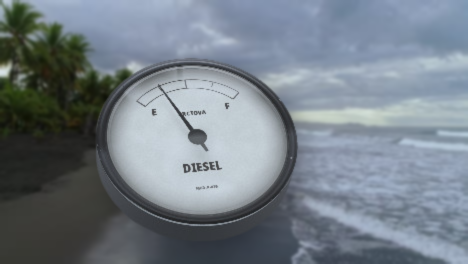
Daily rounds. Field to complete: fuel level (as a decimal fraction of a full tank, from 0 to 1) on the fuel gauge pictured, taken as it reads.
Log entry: 0.25
